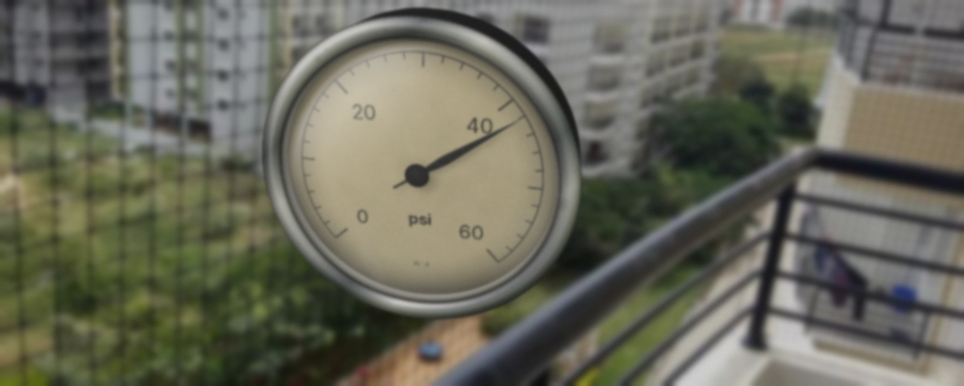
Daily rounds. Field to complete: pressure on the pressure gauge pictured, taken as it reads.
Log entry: 42 psi
